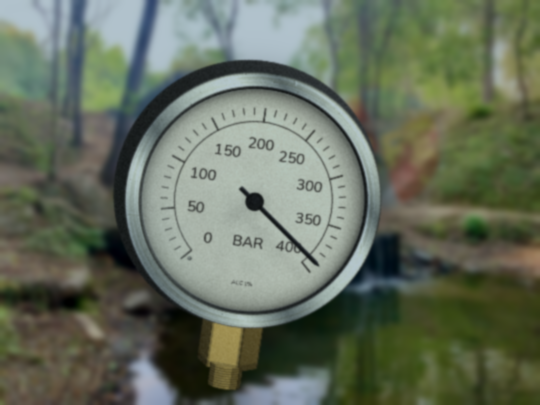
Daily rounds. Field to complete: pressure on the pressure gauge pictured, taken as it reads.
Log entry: 390 bar
